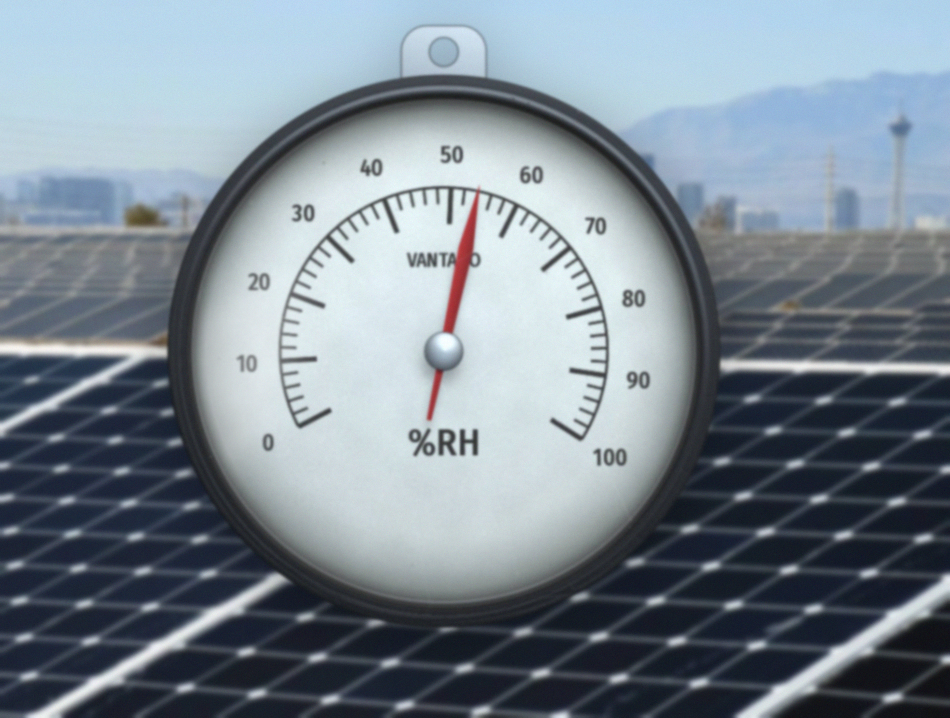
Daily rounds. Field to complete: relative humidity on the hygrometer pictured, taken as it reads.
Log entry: 54 %
